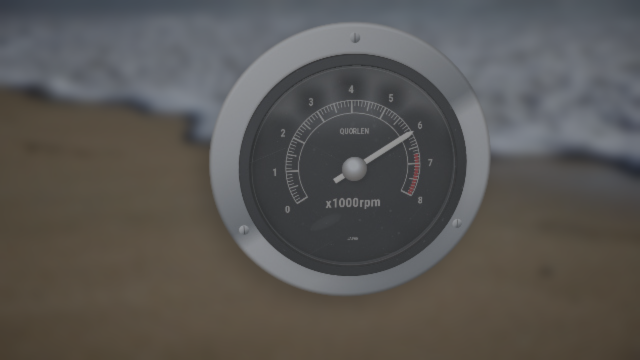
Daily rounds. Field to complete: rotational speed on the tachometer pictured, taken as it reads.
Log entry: 6000 rpm
